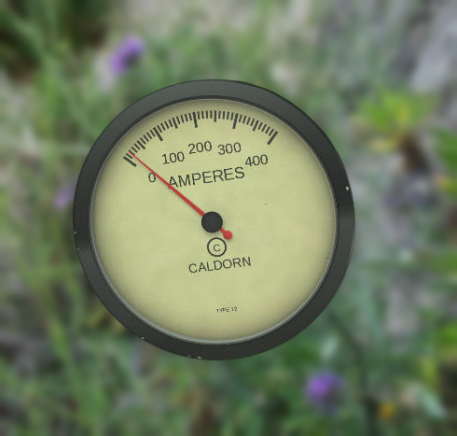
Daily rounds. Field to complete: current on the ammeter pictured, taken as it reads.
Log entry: 20 A
